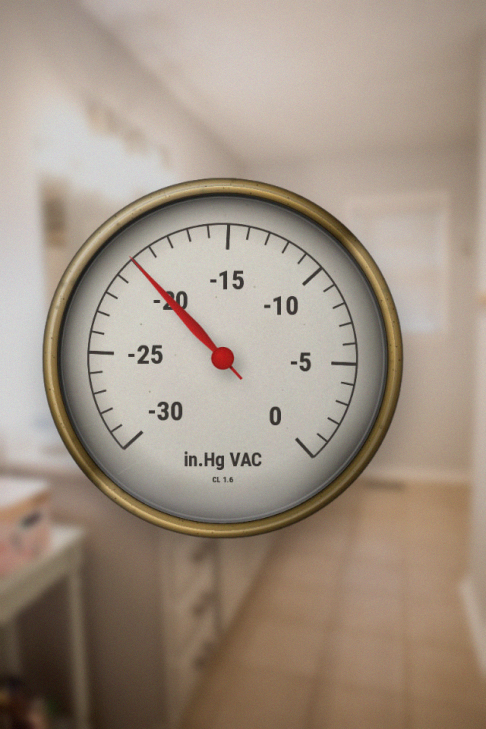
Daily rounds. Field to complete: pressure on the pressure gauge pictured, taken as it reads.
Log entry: -20 inHg
